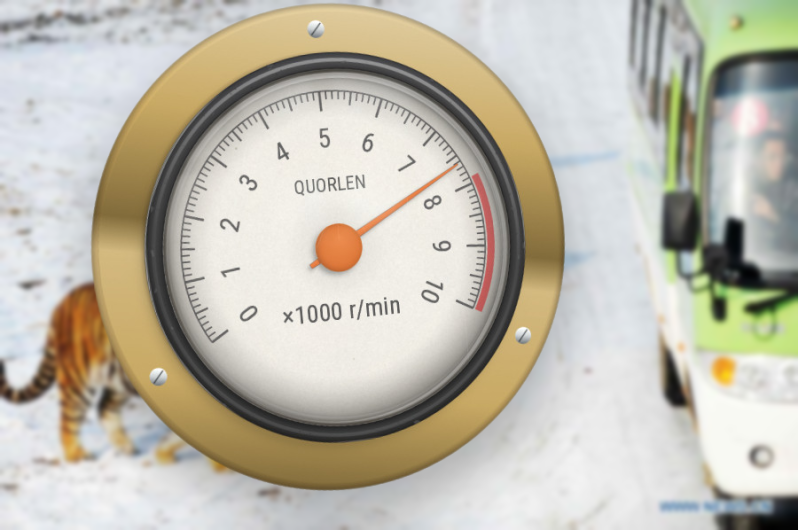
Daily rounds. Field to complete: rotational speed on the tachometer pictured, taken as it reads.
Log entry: 7600 rpm
